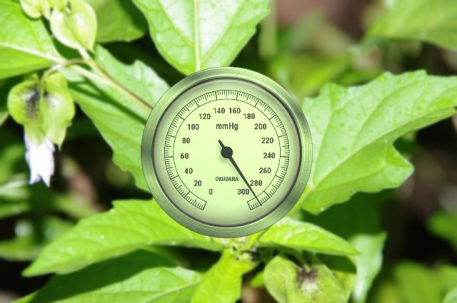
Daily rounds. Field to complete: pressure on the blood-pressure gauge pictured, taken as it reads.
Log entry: 290 mmHg
